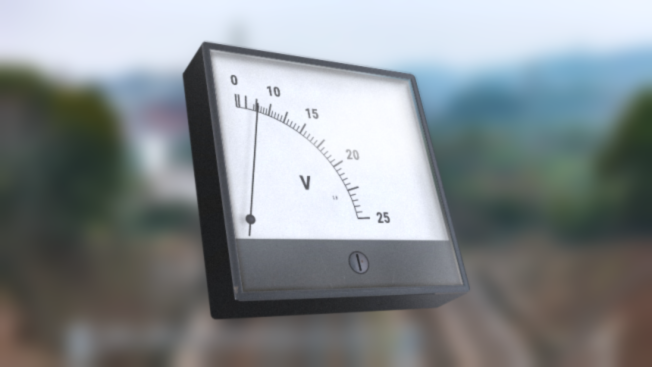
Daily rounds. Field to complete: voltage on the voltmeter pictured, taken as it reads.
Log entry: 7.5 V
